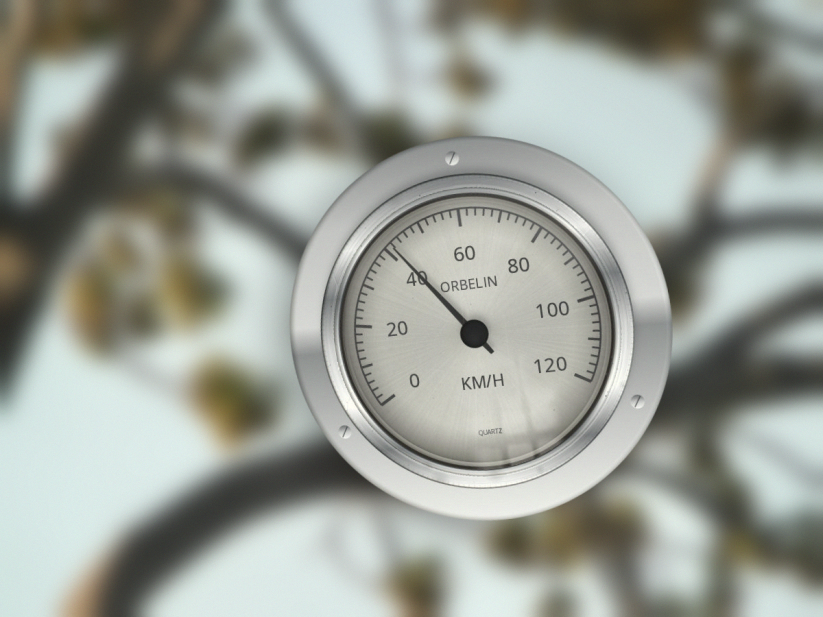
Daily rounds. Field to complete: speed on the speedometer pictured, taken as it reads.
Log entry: 42 km/h
